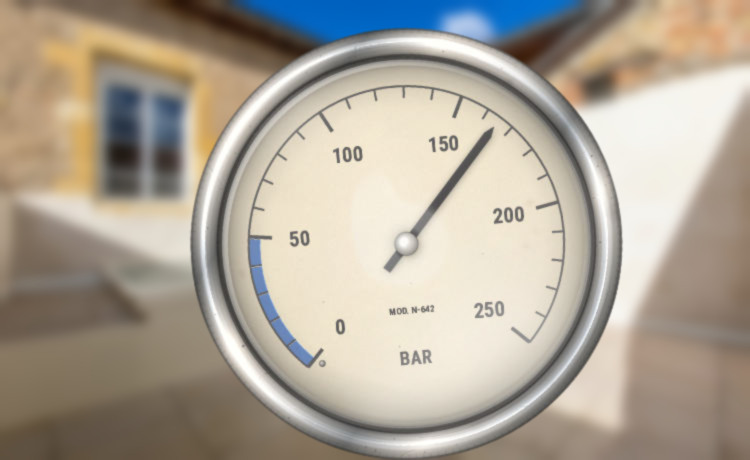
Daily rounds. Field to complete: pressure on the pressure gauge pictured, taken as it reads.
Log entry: 165 bar
